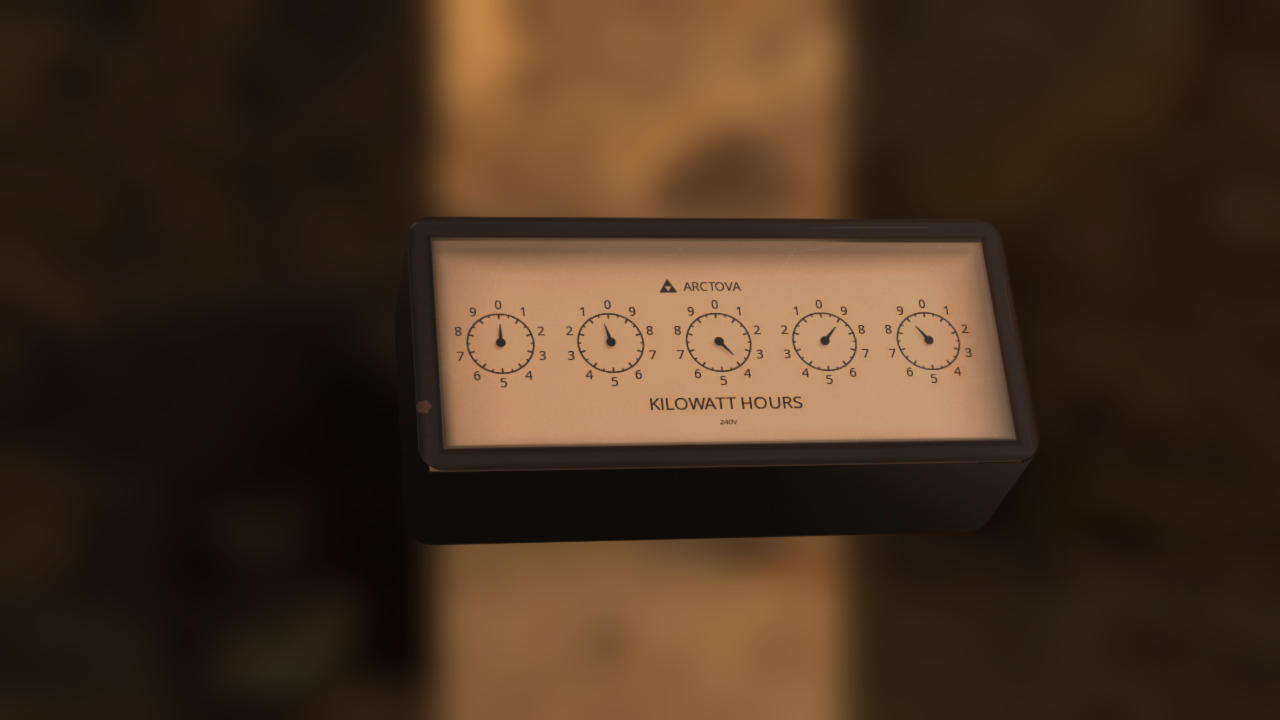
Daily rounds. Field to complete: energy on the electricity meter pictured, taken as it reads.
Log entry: 389 kWh
